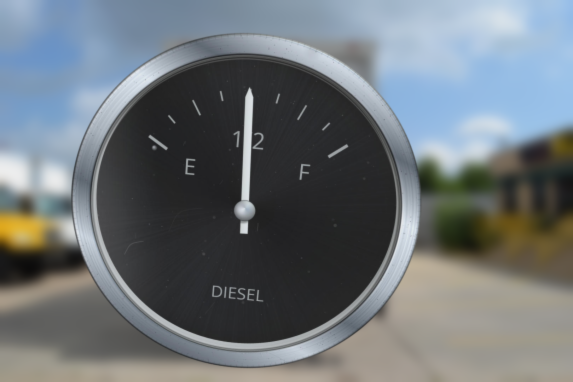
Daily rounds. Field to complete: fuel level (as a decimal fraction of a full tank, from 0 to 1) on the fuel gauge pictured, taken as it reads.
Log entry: 0.5
